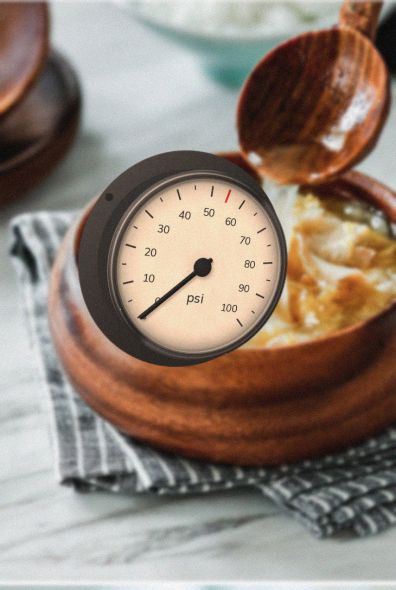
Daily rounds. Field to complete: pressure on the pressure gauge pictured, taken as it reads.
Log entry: 0 psi
